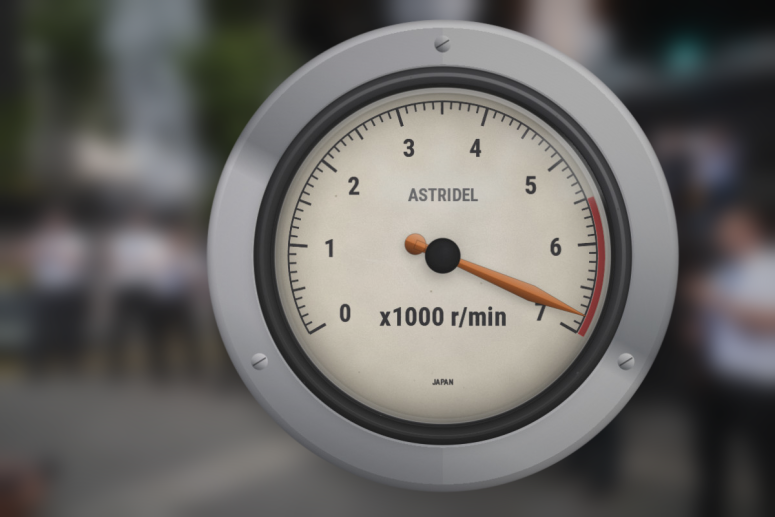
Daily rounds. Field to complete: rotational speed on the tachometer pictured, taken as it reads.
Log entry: 6800 rpm
